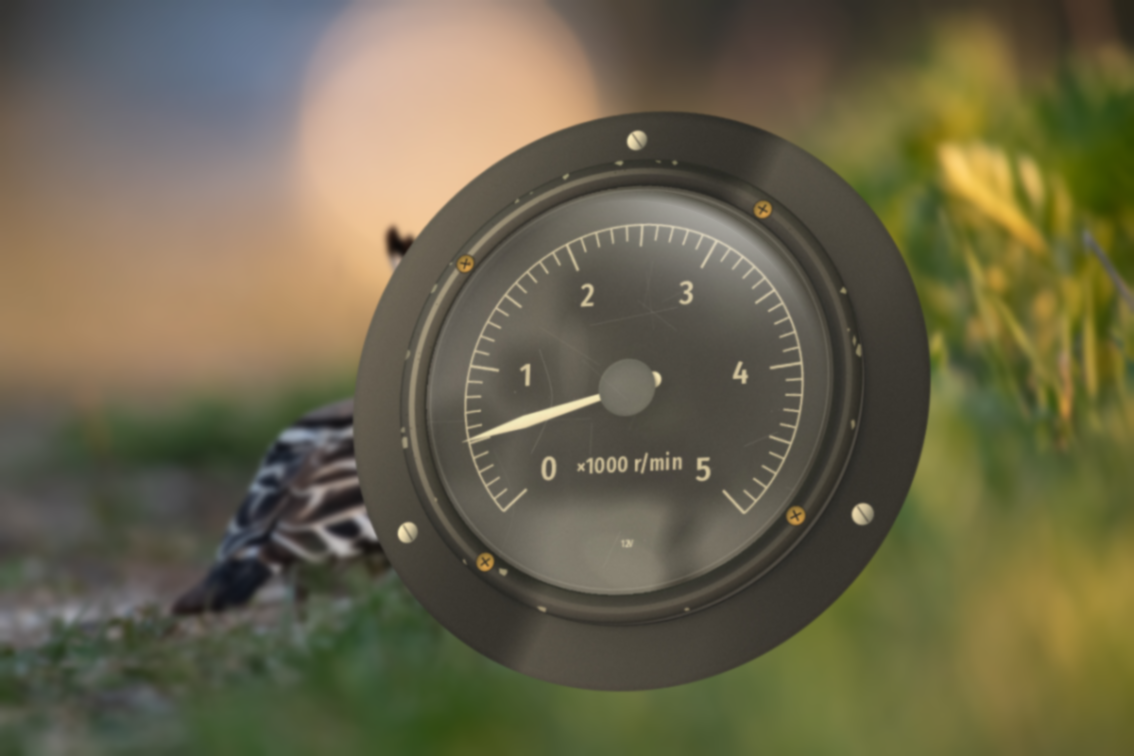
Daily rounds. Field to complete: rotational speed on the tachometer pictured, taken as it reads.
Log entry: 500 rpm
